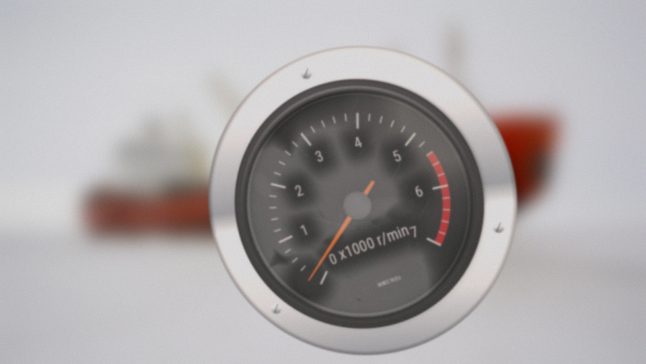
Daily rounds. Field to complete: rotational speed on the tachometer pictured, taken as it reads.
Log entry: 200 rpm
